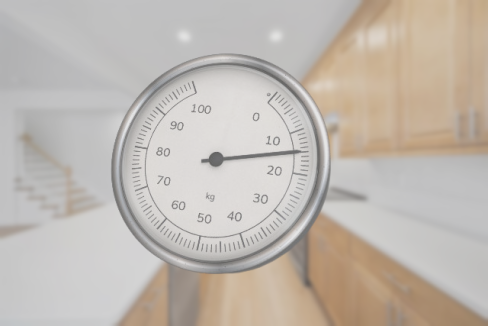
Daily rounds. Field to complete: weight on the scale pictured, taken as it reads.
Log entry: 15 kg
